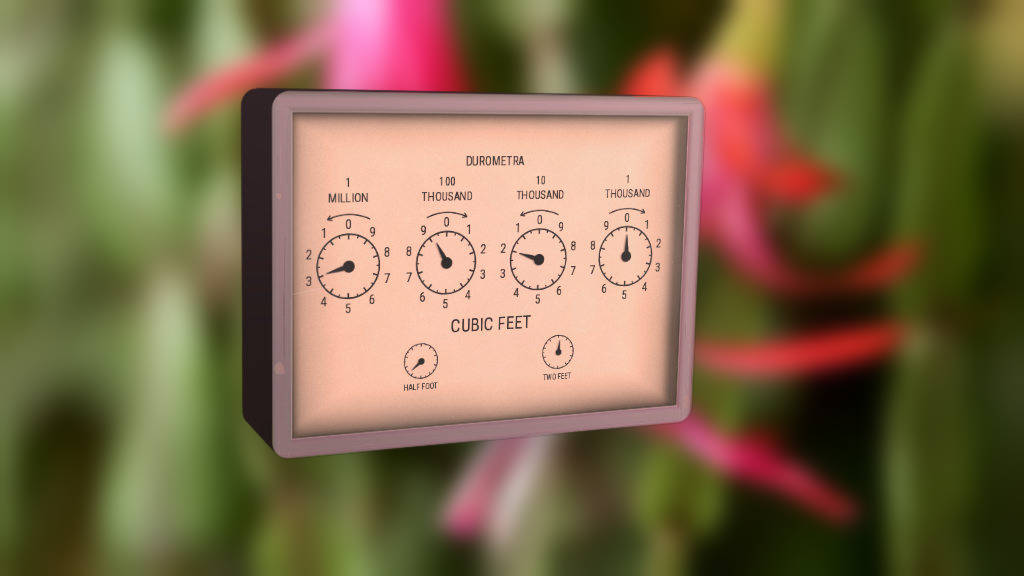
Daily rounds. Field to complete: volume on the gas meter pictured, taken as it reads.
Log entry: 292000 ft³
